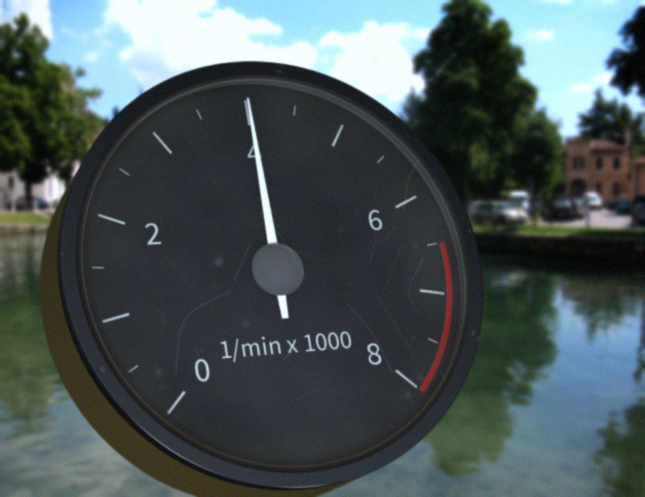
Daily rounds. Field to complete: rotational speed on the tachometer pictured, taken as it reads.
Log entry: 4000 rpm
